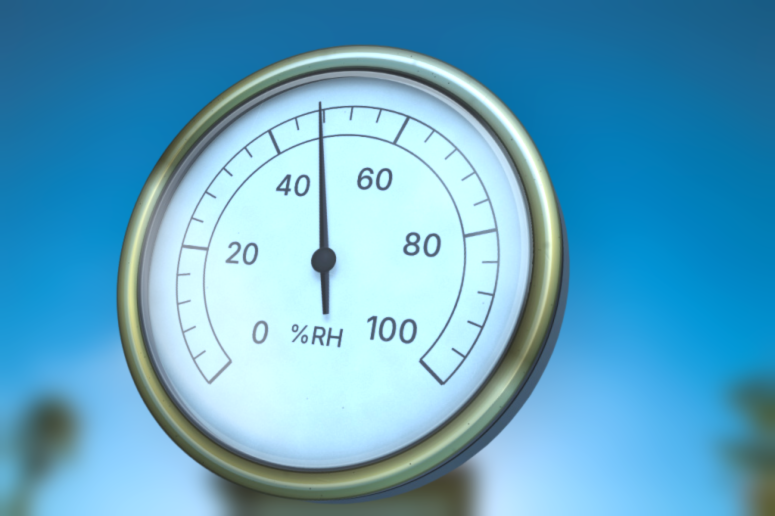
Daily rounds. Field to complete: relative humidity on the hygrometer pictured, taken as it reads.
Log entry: 48 %
